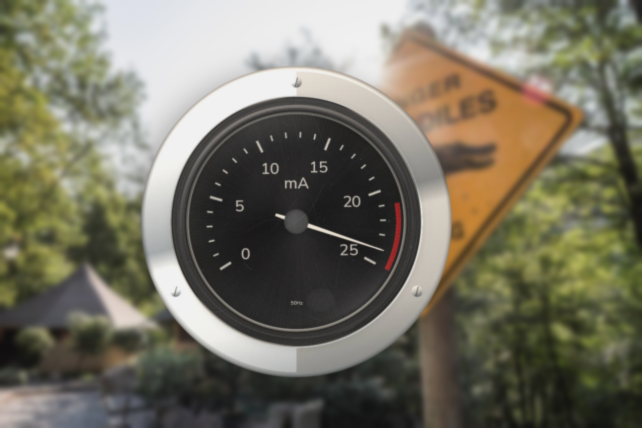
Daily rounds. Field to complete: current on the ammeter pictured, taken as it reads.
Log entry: 24 mA
